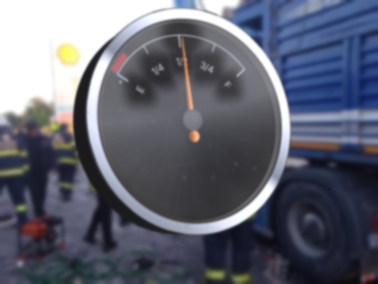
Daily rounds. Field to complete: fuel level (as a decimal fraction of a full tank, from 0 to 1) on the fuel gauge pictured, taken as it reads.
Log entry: 0.5
